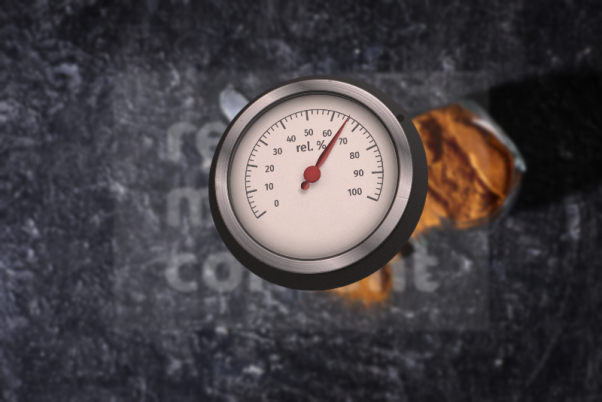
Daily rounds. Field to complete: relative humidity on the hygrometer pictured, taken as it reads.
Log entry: 66 %
